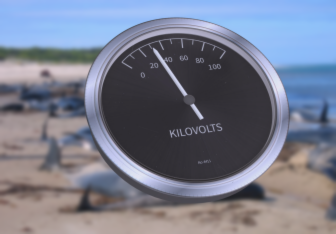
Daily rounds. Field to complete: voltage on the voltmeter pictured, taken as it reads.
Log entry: 30 kV
